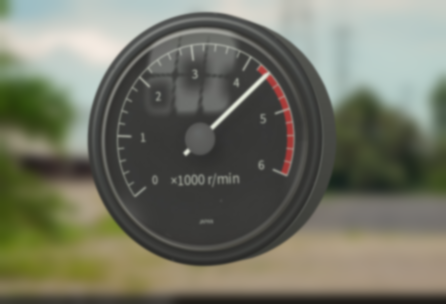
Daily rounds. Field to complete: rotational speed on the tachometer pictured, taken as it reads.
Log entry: 4400 rpm
